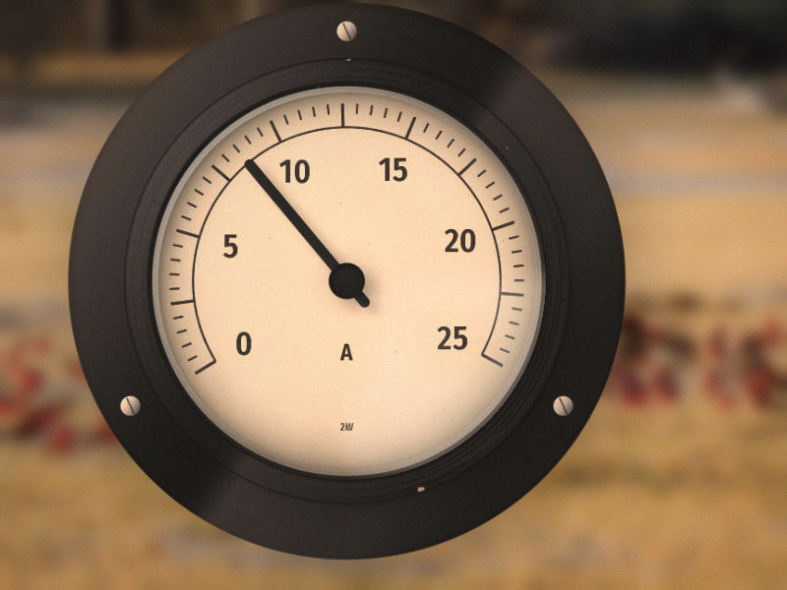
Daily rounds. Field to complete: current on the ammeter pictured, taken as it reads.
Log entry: 8.5 A
